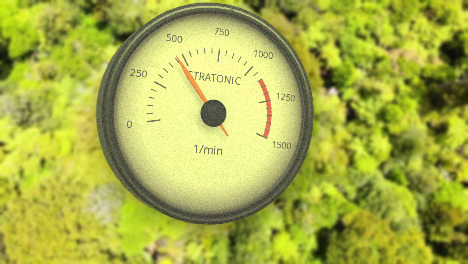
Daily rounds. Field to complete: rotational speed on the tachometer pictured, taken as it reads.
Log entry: 450 rpm
